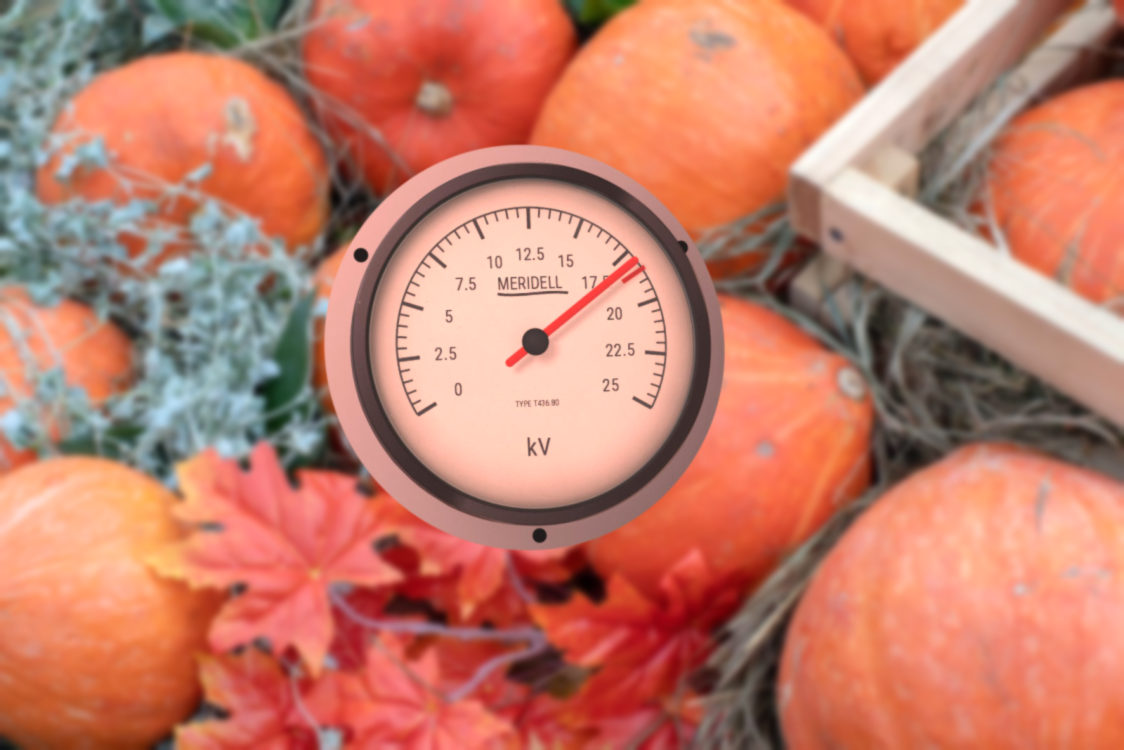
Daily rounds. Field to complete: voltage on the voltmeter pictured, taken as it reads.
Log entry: 18 kV
